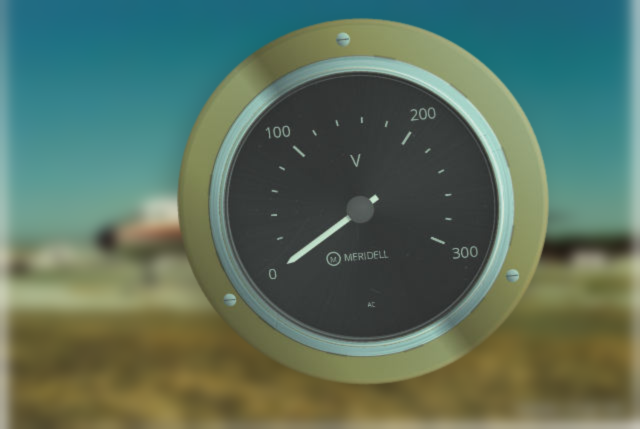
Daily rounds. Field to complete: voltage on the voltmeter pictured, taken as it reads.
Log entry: 0 V
